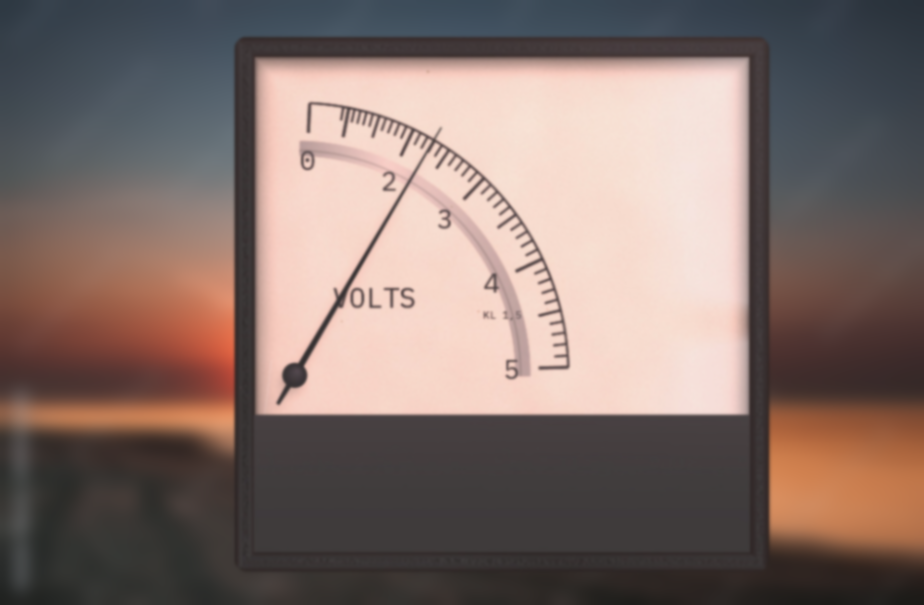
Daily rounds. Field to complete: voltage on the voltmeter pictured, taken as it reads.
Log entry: 2.3 V
